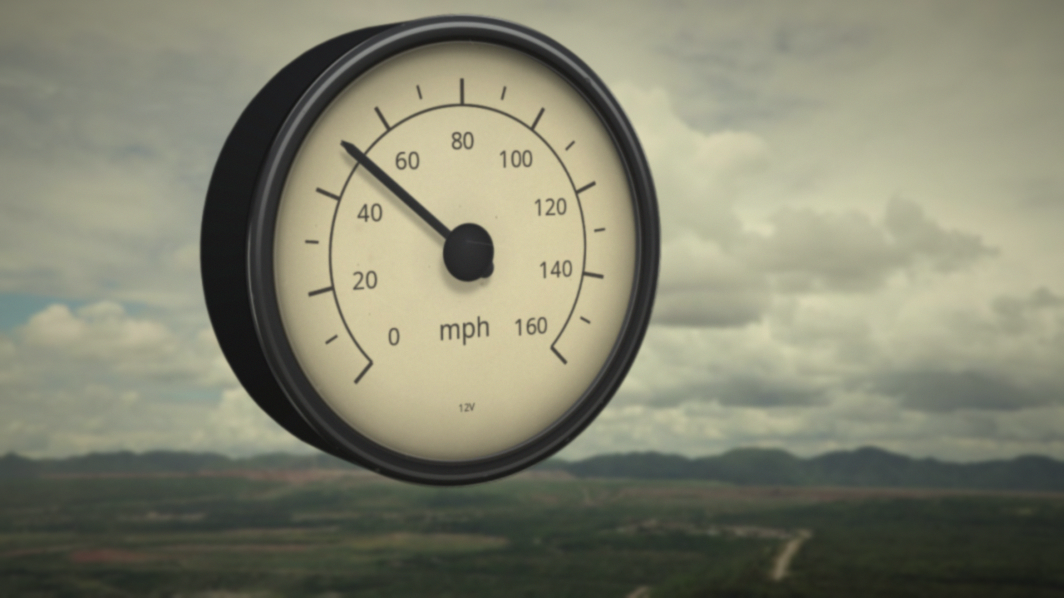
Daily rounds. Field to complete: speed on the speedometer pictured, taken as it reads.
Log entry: 50 mph
